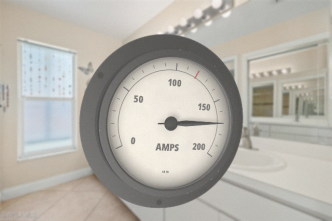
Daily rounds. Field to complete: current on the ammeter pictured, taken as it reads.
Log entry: 170 A
